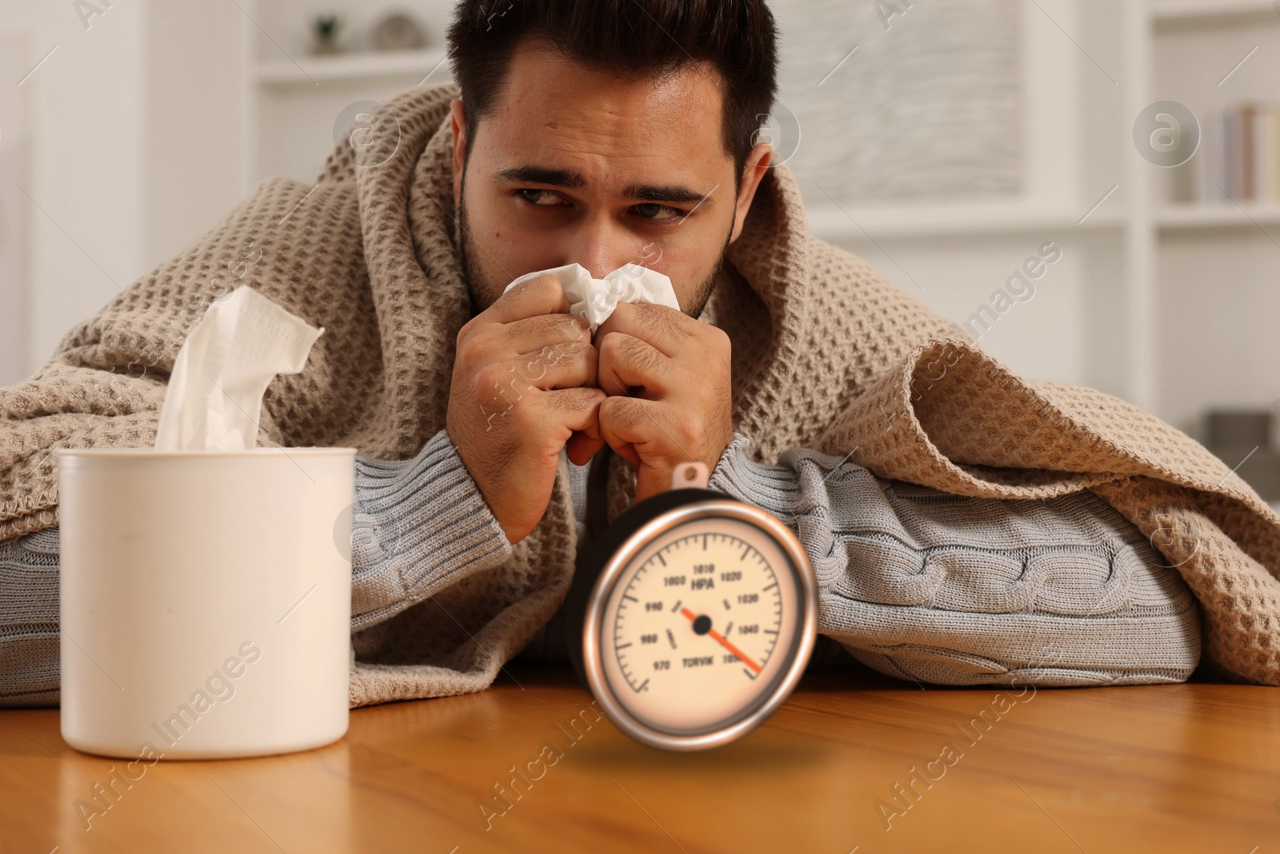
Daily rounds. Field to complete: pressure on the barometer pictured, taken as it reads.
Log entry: 1048 hPa
